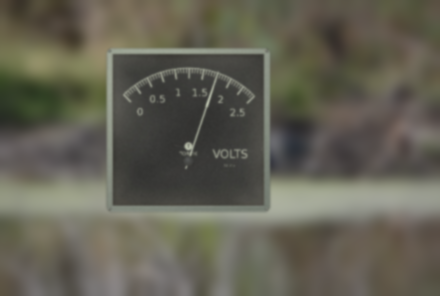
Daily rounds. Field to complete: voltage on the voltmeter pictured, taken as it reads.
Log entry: 1.75 V
